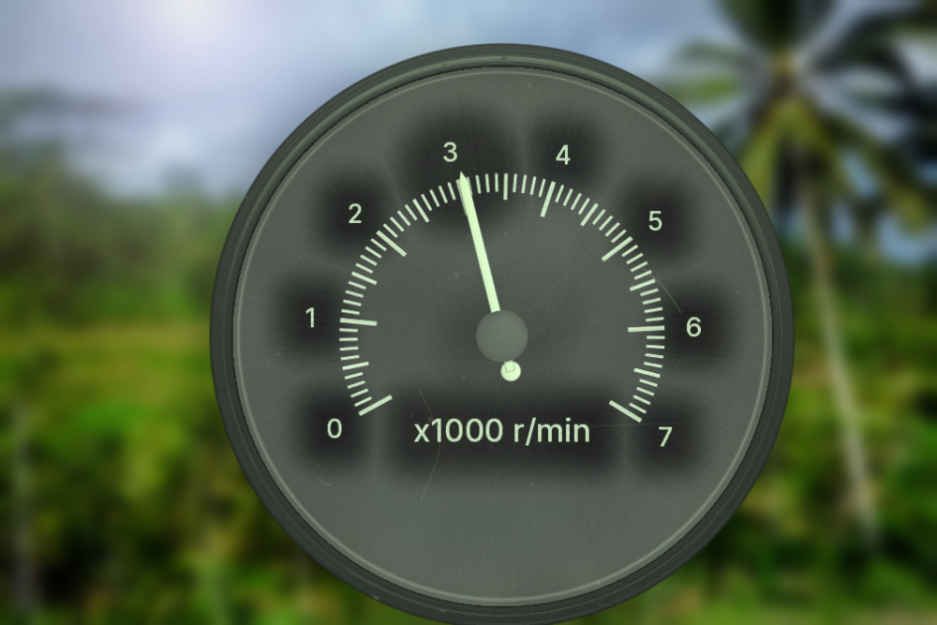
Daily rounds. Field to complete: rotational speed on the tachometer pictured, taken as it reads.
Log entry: 3050 rpm
